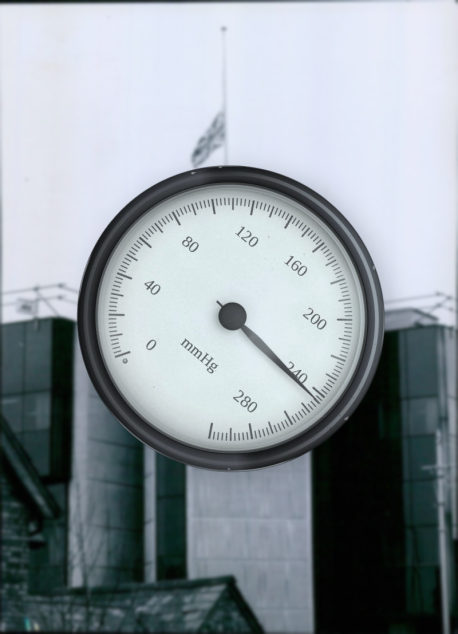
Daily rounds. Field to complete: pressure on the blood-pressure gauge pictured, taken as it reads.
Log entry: 244 mmHg
